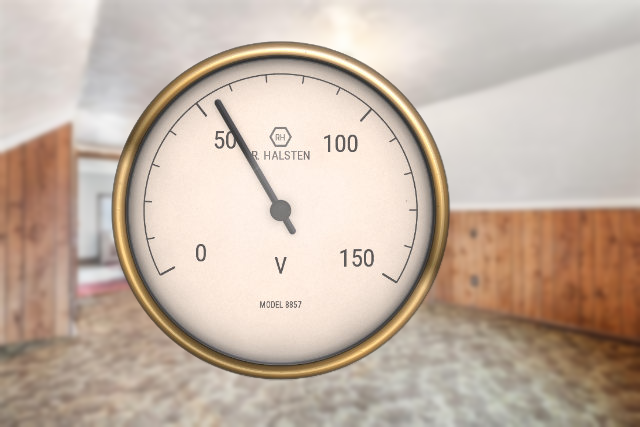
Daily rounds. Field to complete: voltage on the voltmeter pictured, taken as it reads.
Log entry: 55 V
